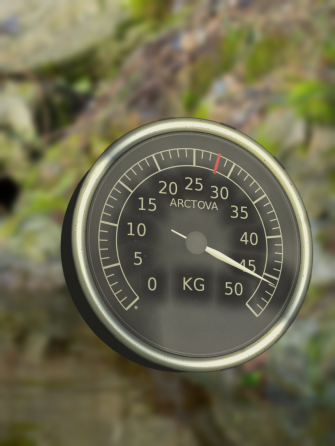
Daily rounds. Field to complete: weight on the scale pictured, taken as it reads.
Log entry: 46 kg
